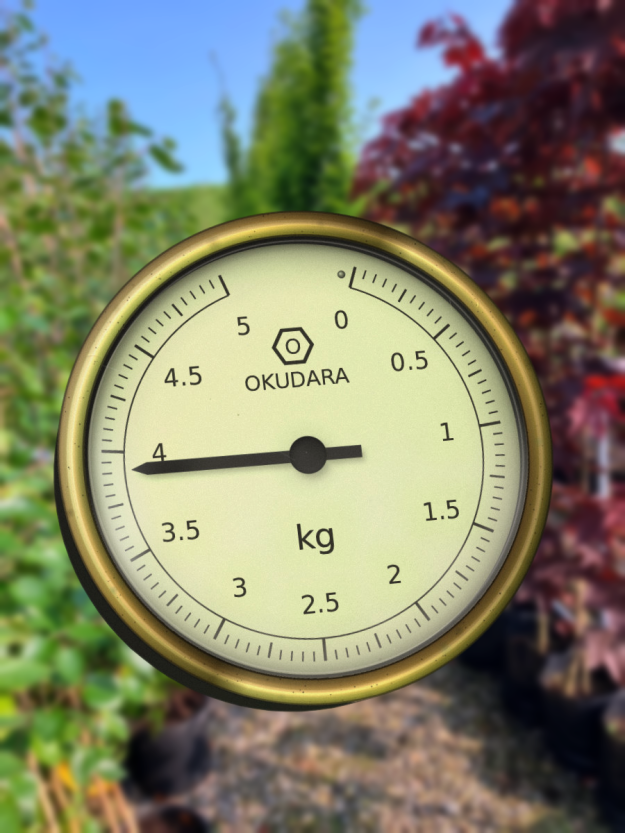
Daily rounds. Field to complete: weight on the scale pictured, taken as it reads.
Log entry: 3.9 kg
